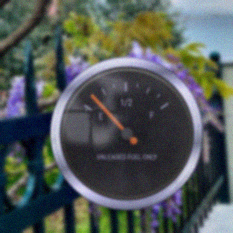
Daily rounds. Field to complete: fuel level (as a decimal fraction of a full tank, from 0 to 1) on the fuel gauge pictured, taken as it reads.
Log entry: 0.125
